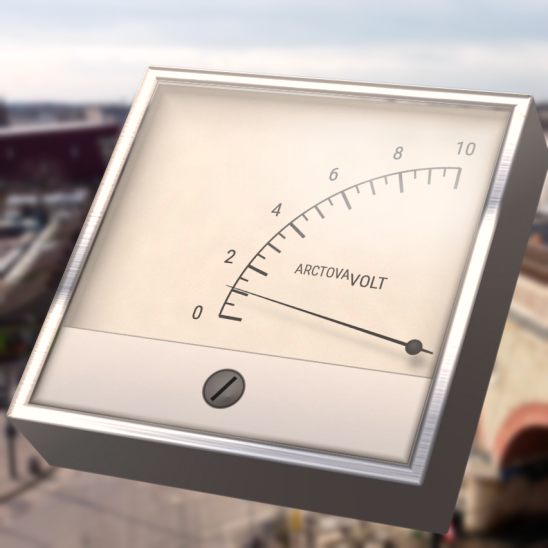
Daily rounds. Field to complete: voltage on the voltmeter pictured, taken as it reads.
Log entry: 1 V
